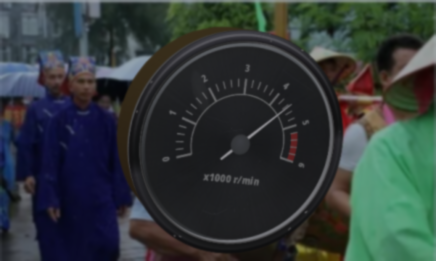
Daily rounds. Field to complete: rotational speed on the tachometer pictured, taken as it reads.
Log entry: 4400 rpm
